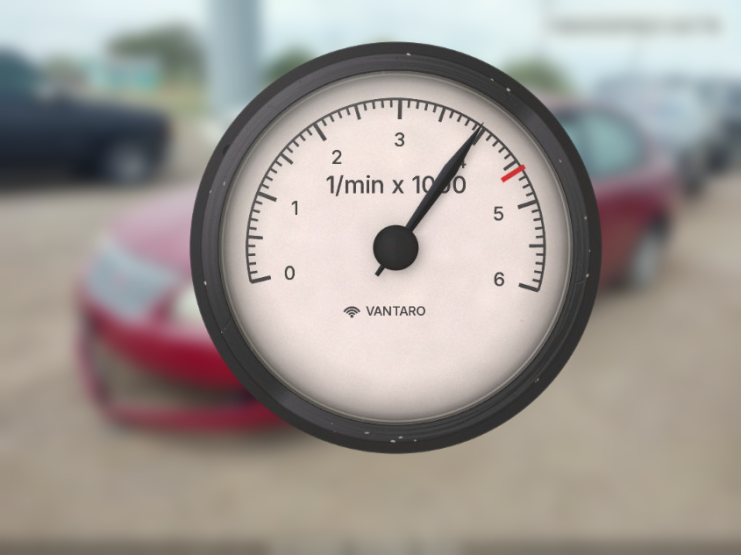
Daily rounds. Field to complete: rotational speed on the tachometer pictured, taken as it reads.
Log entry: 3950 rpm
